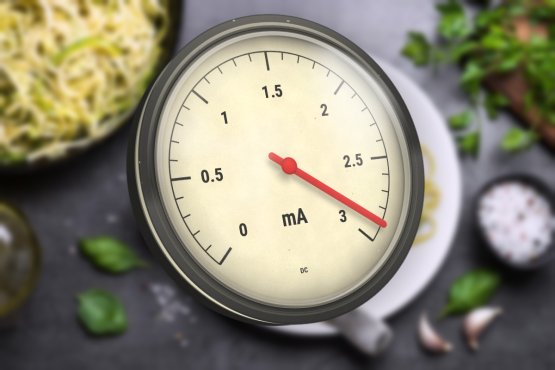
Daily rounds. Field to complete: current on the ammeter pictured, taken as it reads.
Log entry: 2.9 mA
